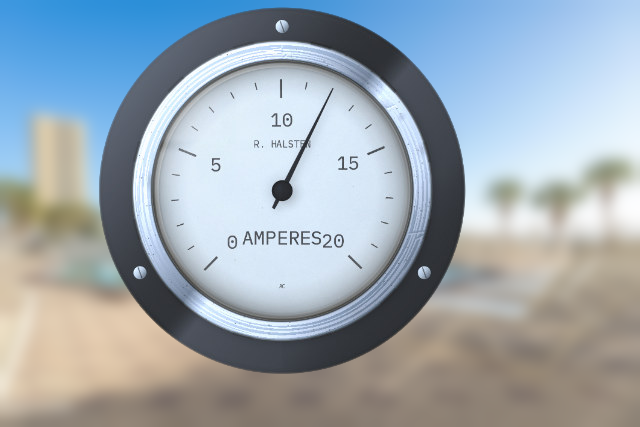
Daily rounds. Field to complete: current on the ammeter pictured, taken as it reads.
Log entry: 12 A
